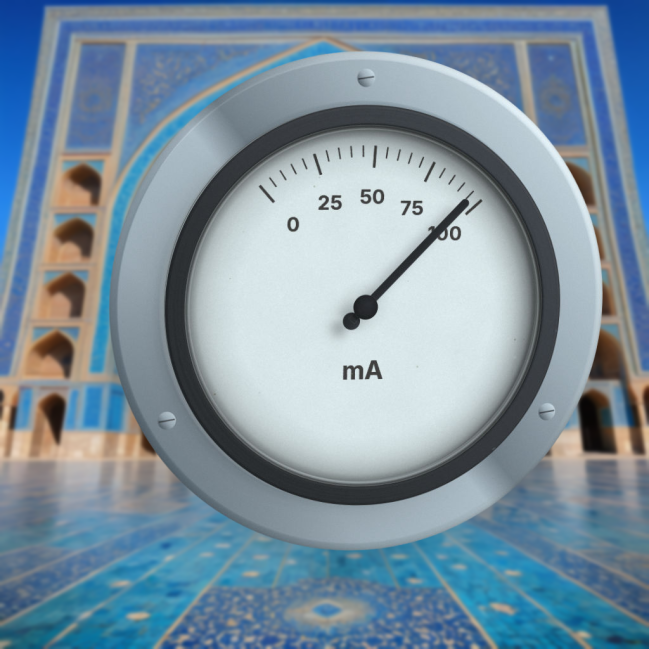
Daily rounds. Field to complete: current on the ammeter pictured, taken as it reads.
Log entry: 95 mA
